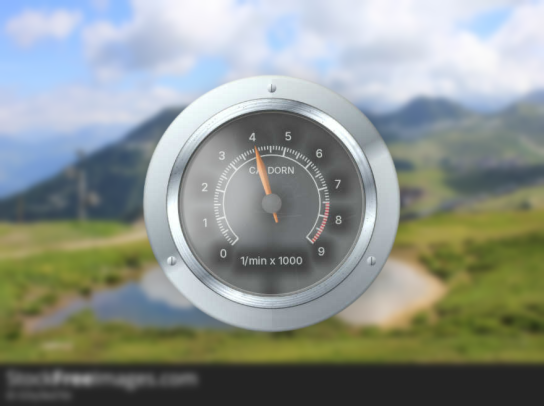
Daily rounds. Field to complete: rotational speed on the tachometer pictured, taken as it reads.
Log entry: 4000 rpm
